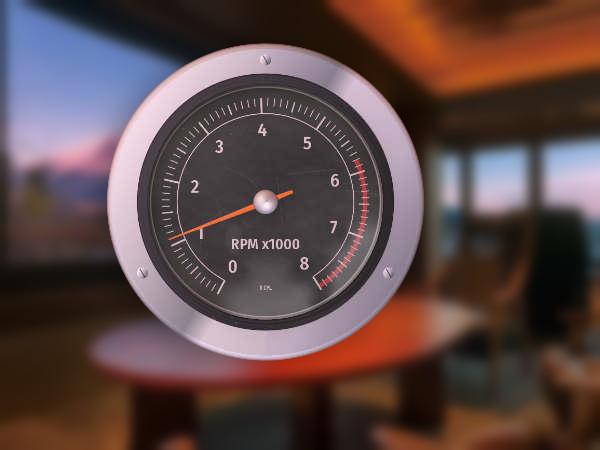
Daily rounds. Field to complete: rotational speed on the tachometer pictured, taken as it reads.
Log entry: 1100 rpm
